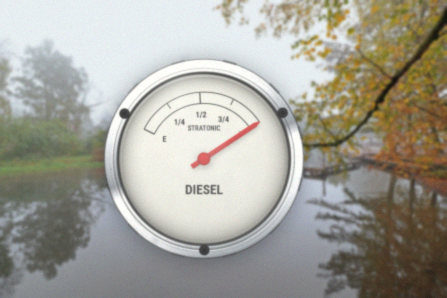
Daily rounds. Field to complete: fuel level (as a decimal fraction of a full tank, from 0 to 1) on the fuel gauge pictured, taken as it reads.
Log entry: 1
